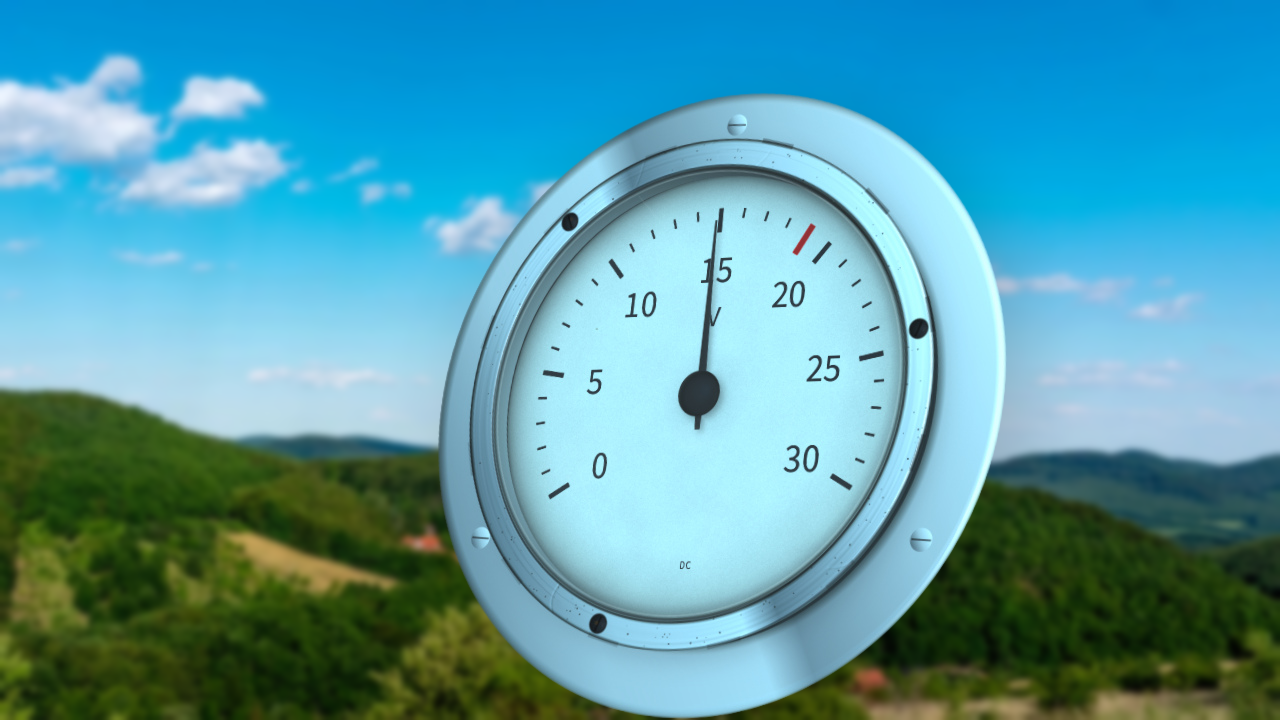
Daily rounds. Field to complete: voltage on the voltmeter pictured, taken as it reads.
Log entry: 15 V
